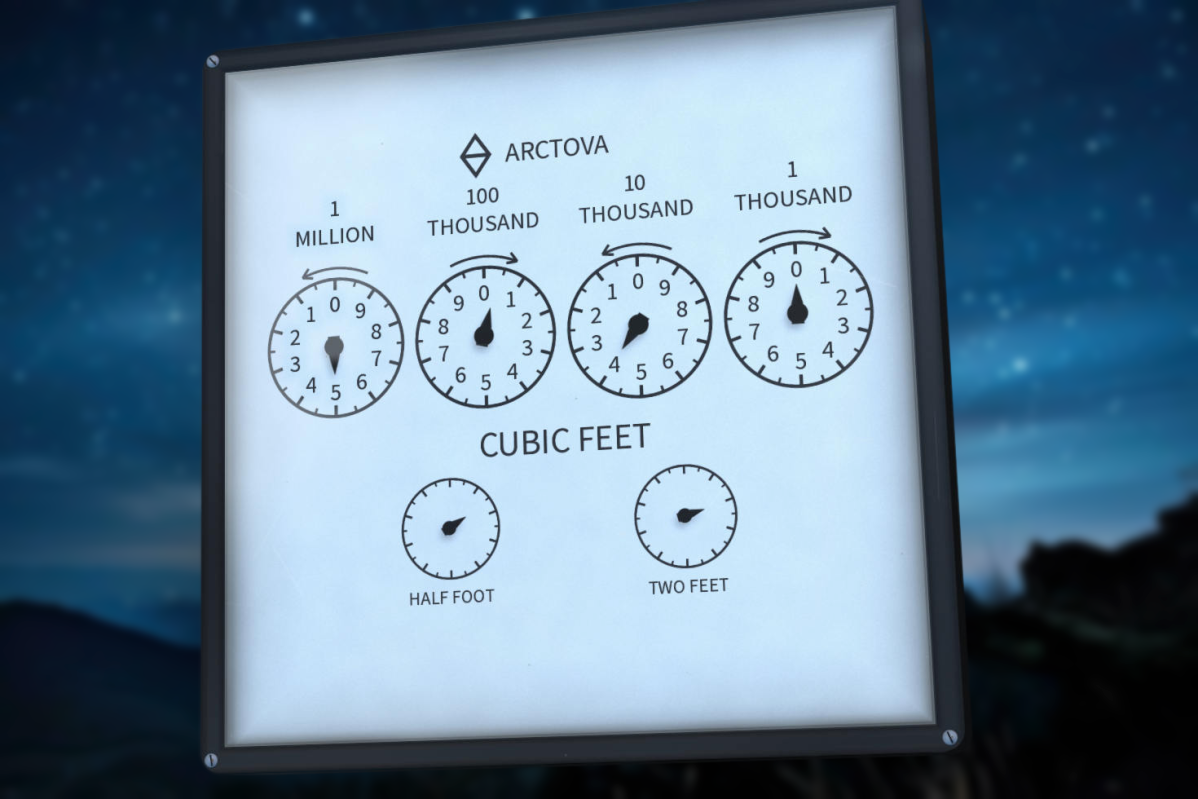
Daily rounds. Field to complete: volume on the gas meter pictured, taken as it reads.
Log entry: 504000 ft³
